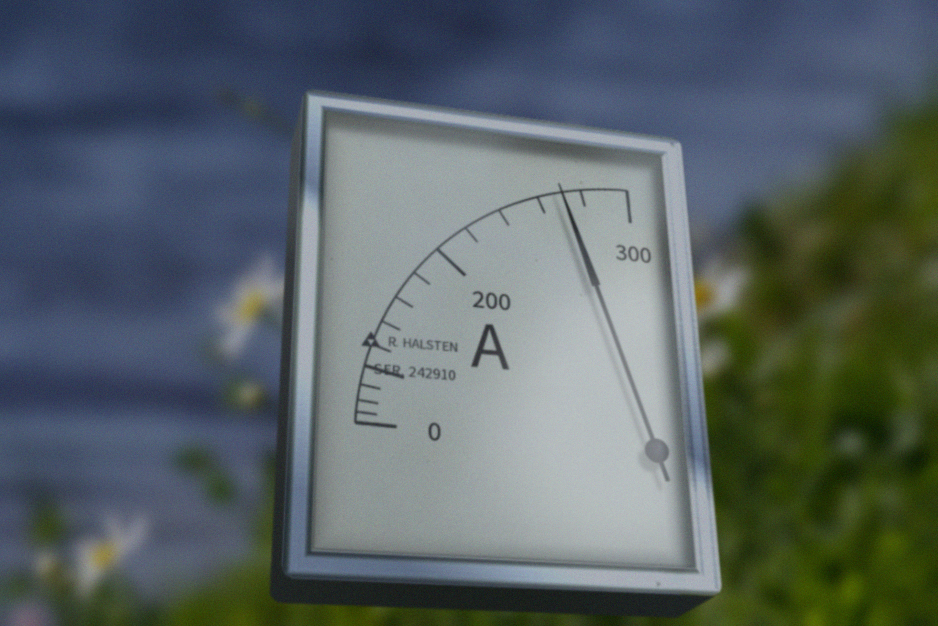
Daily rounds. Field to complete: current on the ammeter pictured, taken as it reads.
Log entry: 270 A
